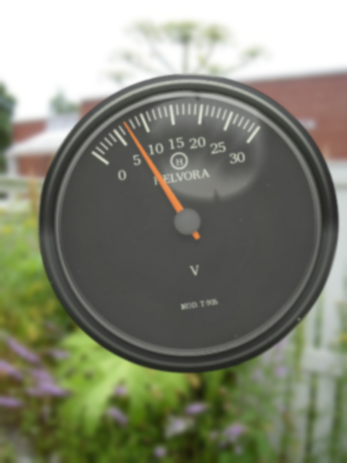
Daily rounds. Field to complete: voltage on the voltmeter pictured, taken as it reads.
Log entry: 7 V
